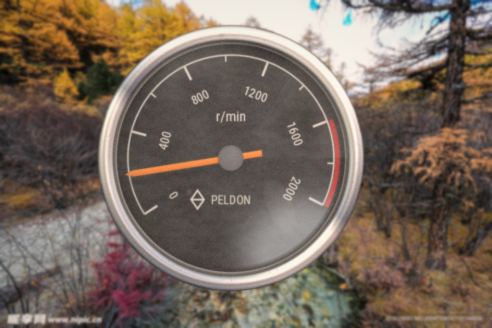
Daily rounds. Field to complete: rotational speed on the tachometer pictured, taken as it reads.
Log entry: 200 rpm
